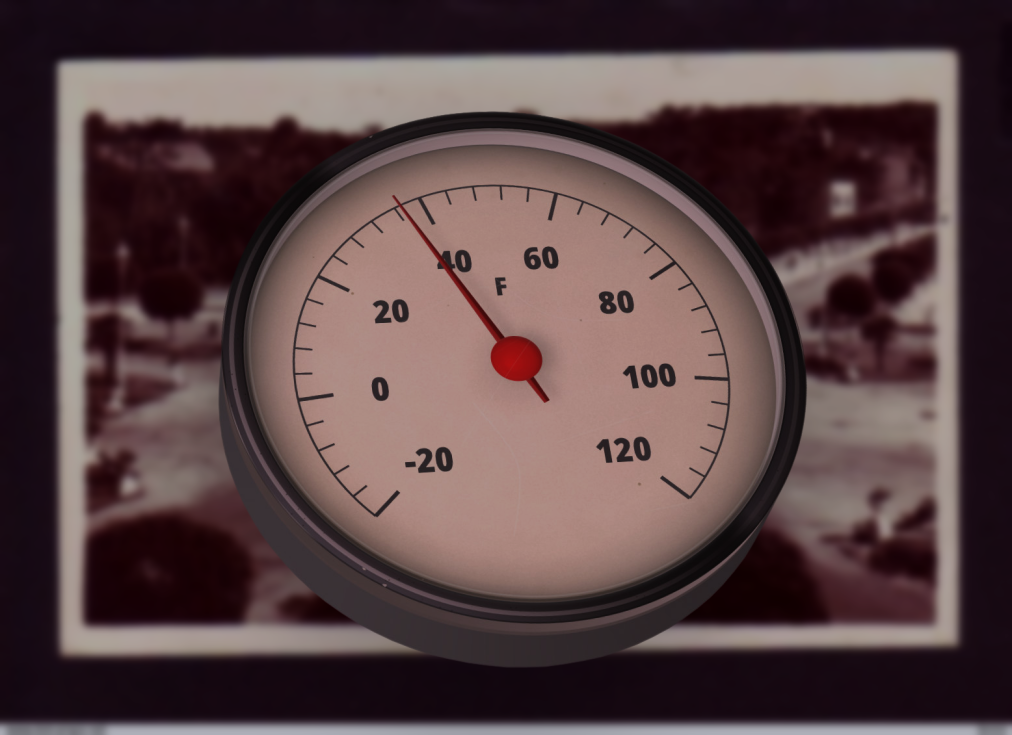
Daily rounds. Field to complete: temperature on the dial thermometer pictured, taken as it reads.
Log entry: 36 °F
